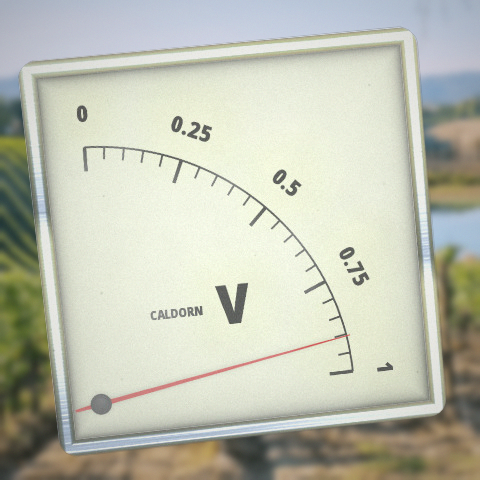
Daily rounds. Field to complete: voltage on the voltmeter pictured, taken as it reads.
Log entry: 0.9 V
